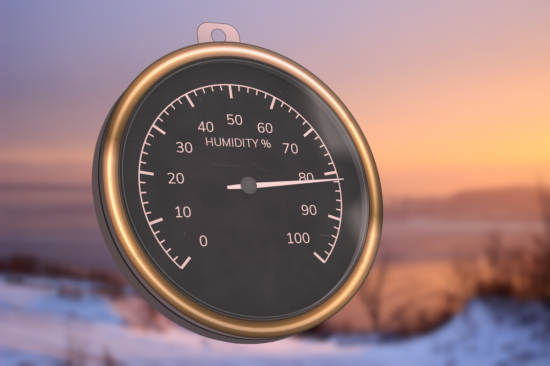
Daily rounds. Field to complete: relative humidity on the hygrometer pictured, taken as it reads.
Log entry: 82 %
